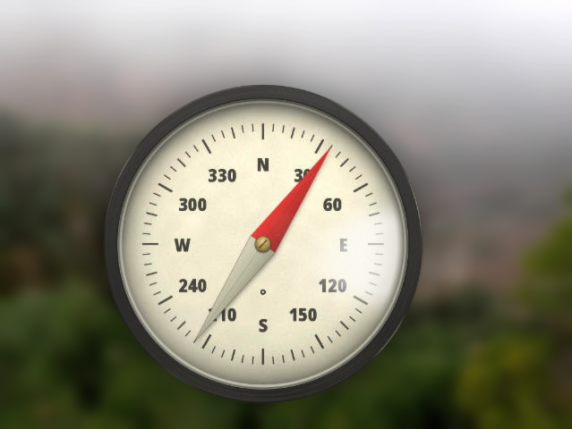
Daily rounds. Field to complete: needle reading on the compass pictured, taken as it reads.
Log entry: 35 °
